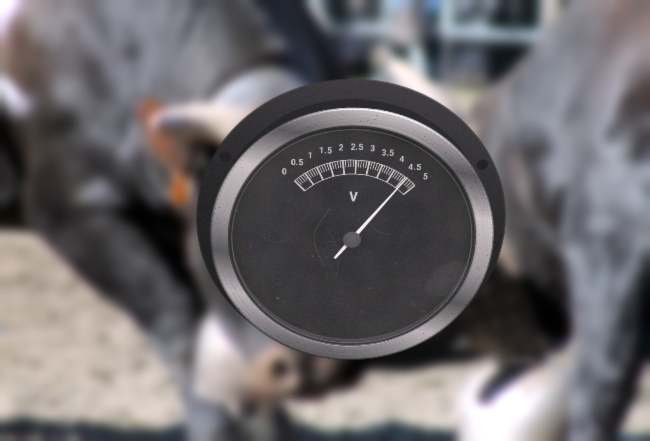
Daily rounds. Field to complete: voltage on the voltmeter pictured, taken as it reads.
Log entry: 4.5 V
